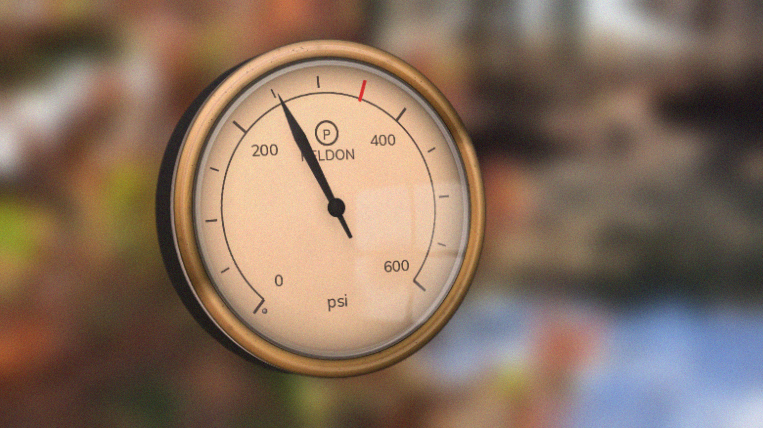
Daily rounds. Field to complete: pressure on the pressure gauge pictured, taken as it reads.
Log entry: 250 psi
